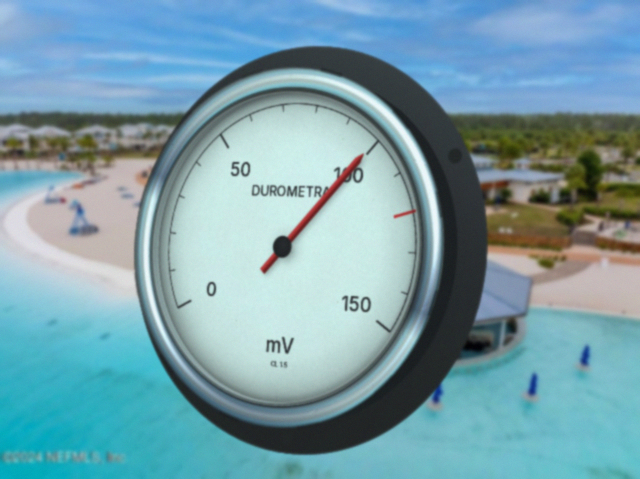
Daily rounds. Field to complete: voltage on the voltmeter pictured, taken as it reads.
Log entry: 100 mV
